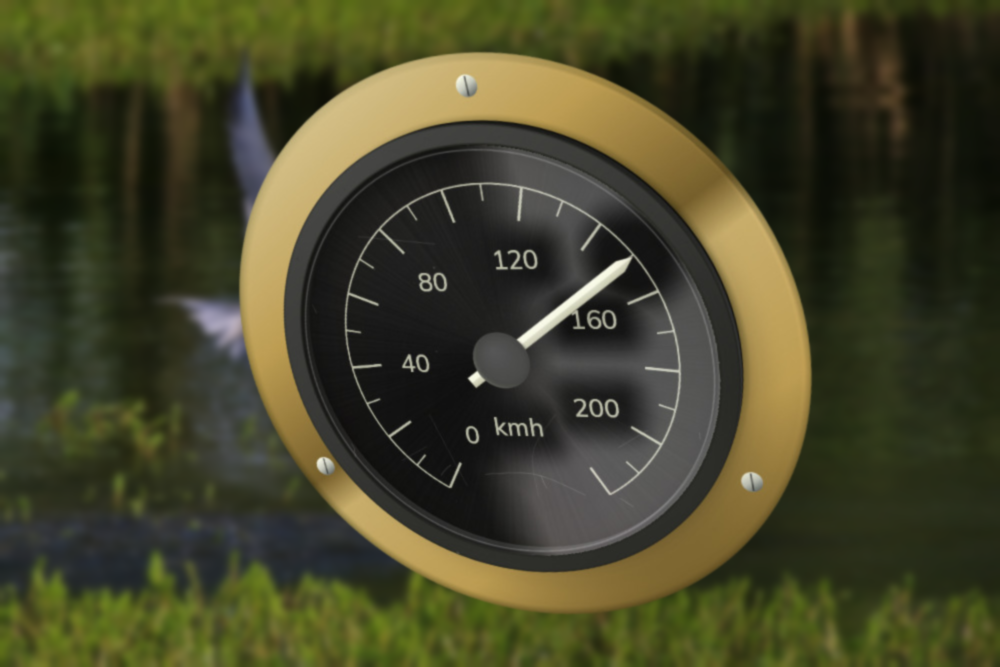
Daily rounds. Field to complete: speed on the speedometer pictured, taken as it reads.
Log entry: 150 km/h
